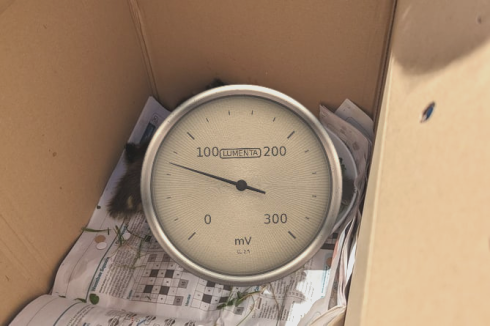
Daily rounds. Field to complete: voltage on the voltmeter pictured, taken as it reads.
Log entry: 70 mV
